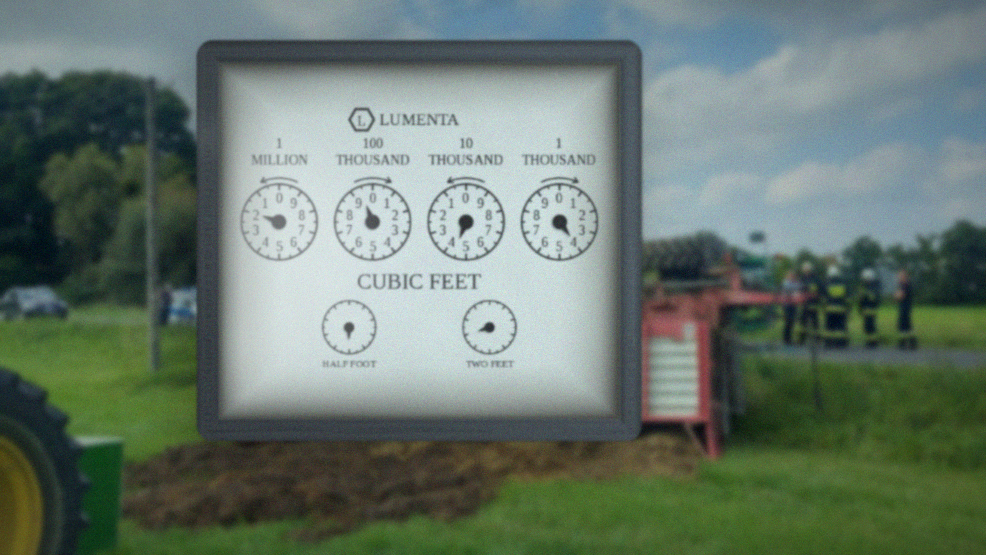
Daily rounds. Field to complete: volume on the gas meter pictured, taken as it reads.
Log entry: 194400 ft³
